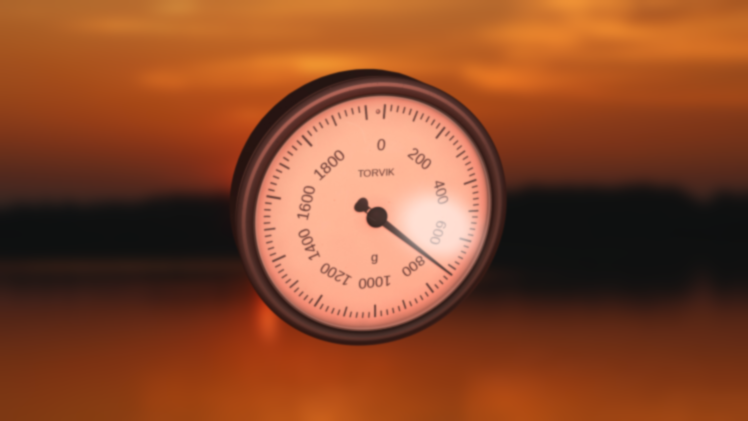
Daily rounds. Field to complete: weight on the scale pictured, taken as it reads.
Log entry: 720 g
